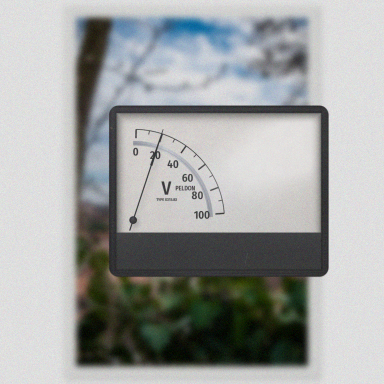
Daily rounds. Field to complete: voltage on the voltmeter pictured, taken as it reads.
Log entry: 20 V
